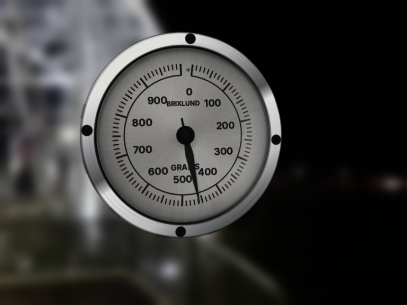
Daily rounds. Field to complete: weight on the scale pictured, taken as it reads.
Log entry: 460 g
